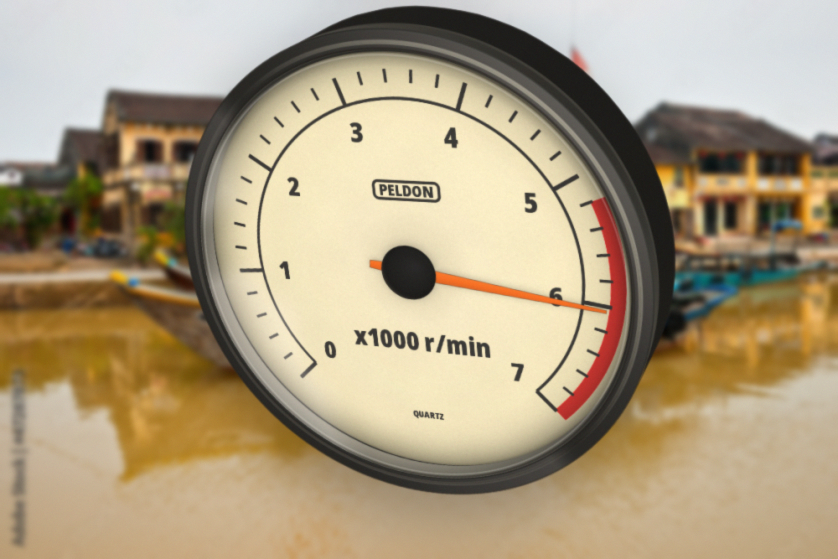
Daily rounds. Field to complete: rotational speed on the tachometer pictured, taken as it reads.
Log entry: 6000 rpm
